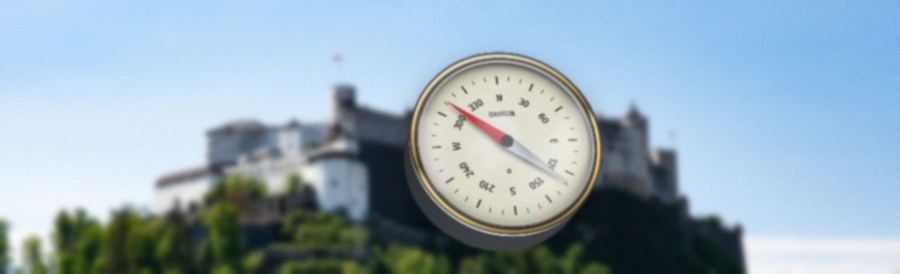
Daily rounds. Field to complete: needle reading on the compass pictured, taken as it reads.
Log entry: 310 °
